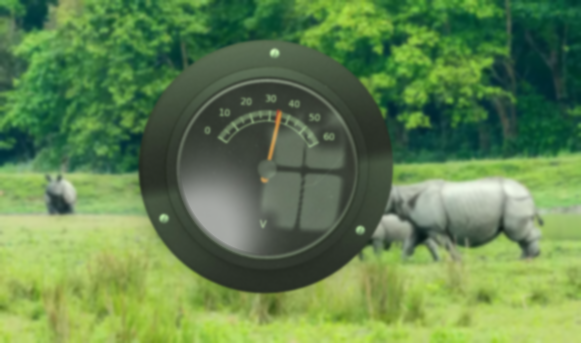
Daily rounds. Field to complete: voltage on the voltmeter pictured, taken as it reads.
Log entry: 35 V
